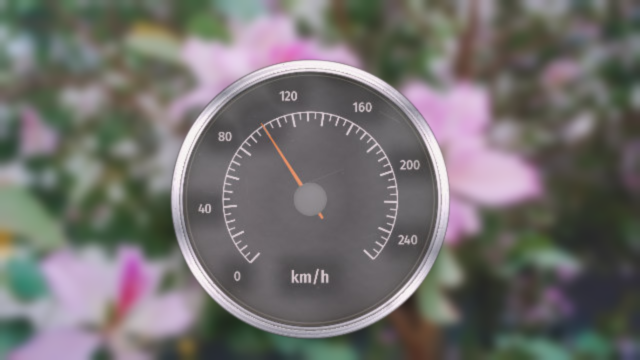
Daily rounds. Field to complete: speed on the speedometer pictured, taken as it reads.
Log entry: 100 km/h
